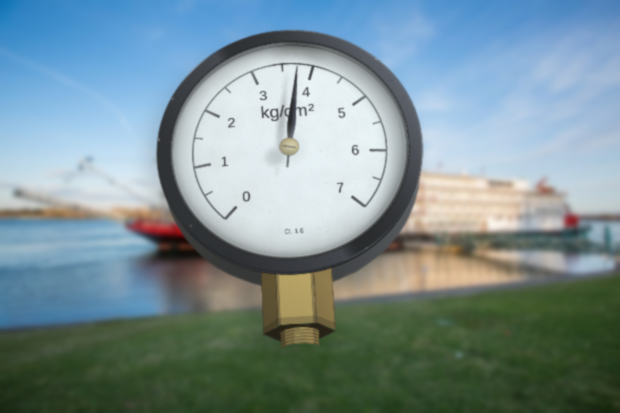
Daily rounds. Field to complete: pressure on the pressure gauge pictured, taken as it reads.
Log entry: 3.75 kg/cm²
